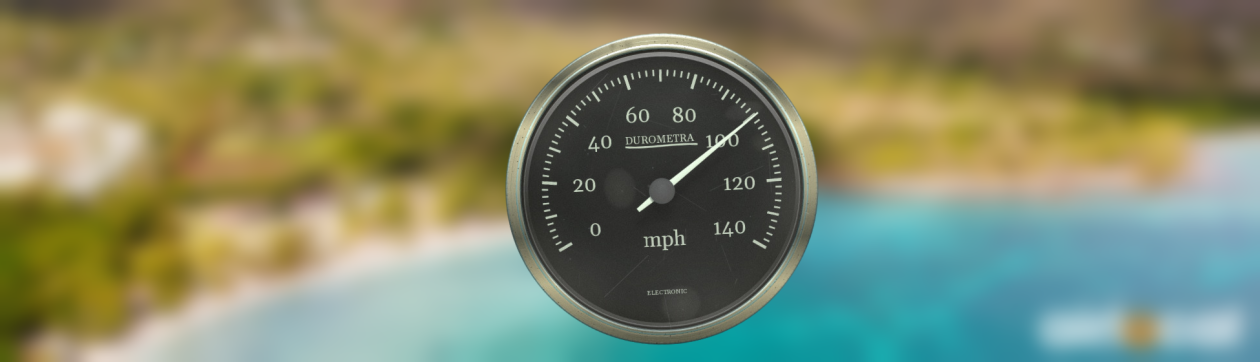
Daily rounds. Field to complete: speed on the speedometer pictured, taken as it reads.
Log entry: 100 mph
